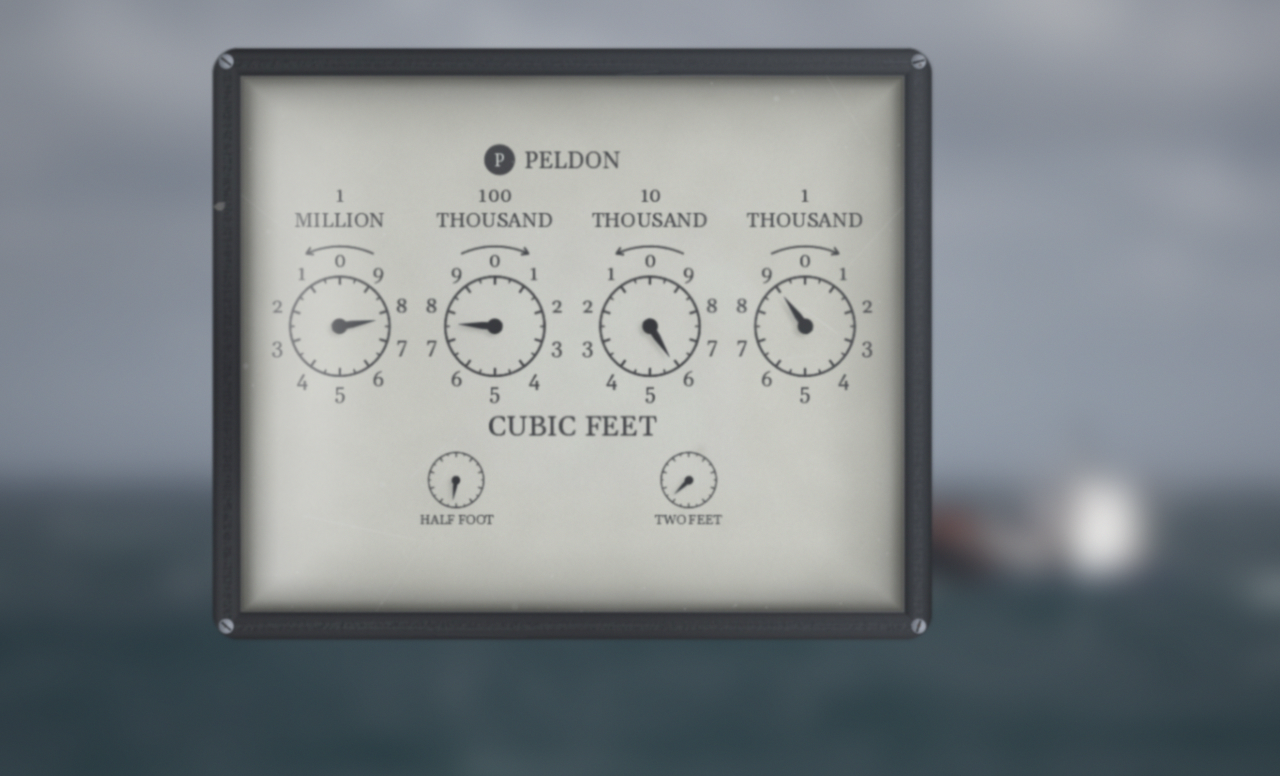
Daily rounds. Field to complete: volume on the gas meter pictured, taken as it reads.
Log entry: 775900 ft³
